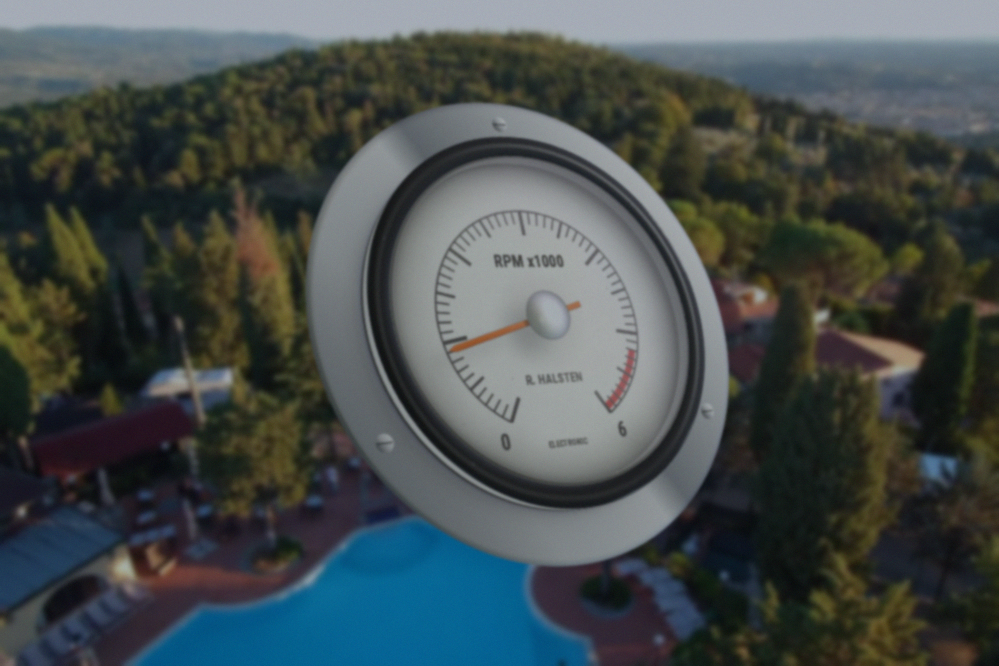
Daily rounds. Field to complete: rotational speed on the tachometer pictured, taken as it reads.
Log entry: 900 rpm
